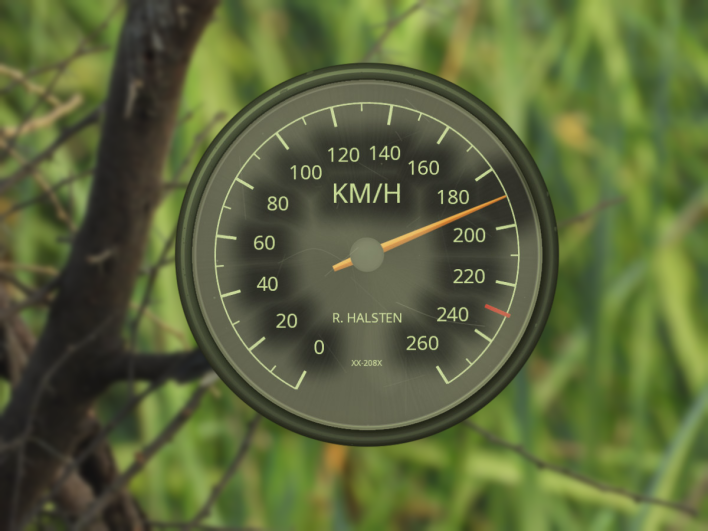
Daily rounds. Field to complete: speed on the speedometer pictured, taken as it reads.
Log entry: 190 km/h
